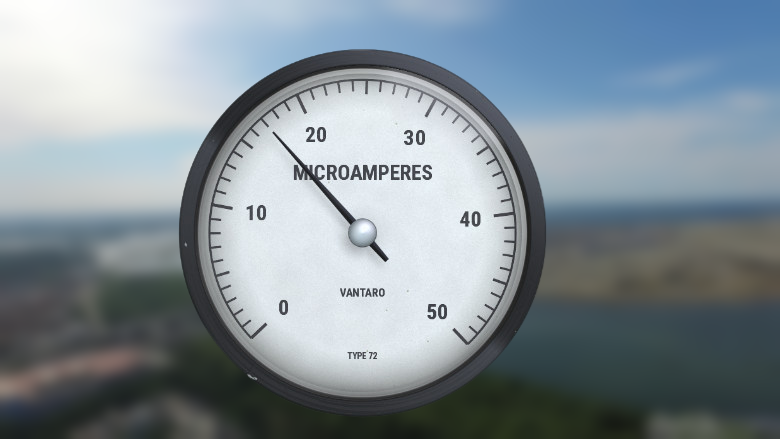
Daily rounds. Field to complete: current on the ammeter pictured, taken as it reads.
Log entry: 17 µA
